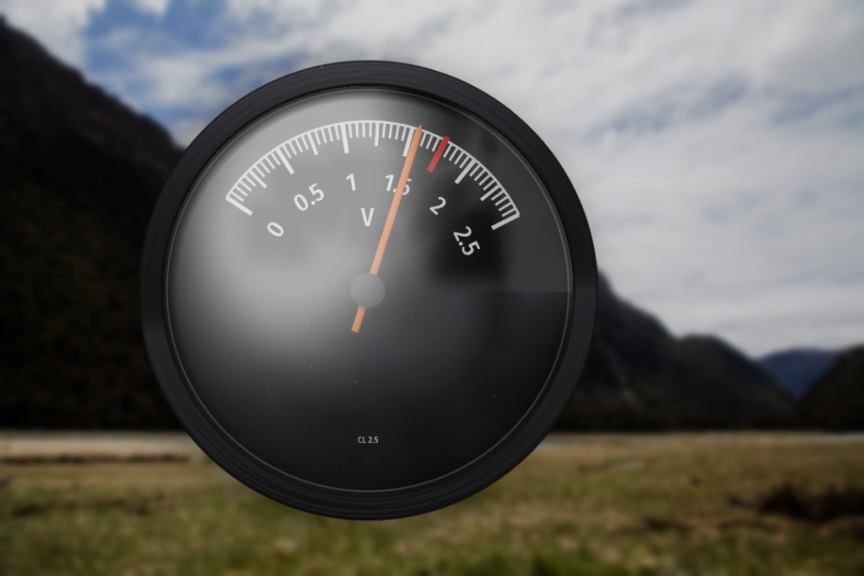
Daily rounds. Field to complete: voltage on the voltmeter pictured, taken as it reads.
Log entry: 1.55 V
